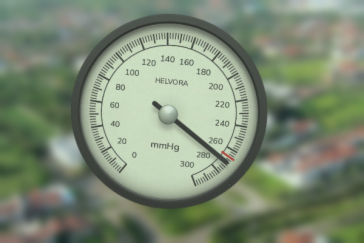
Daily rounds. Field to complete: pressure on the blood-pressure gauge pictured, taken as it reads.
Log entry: 270 mmHg
